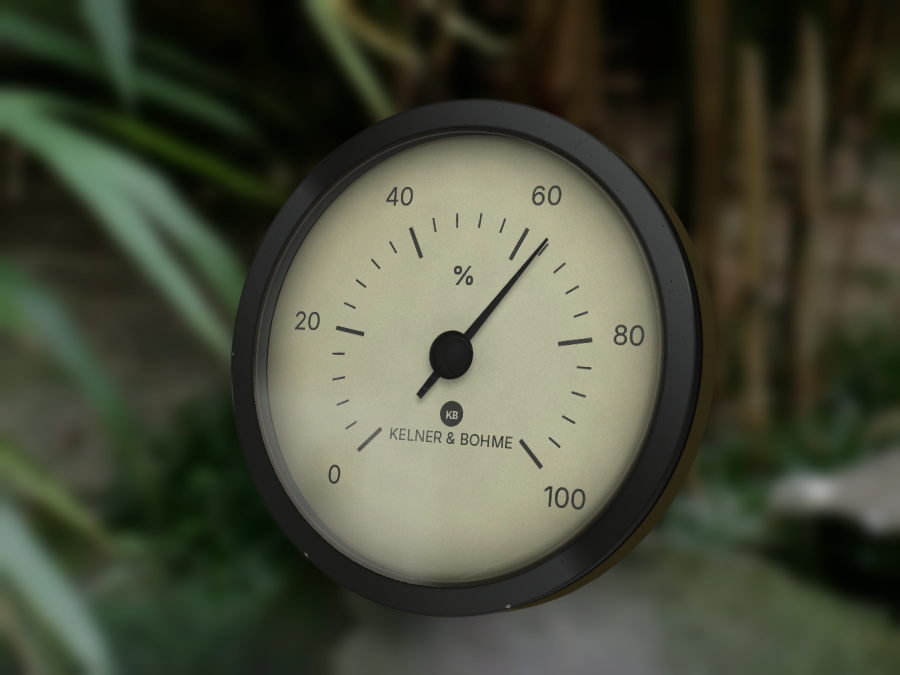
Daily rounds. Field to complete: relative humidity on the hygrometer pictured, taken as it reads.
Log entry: 64 %
